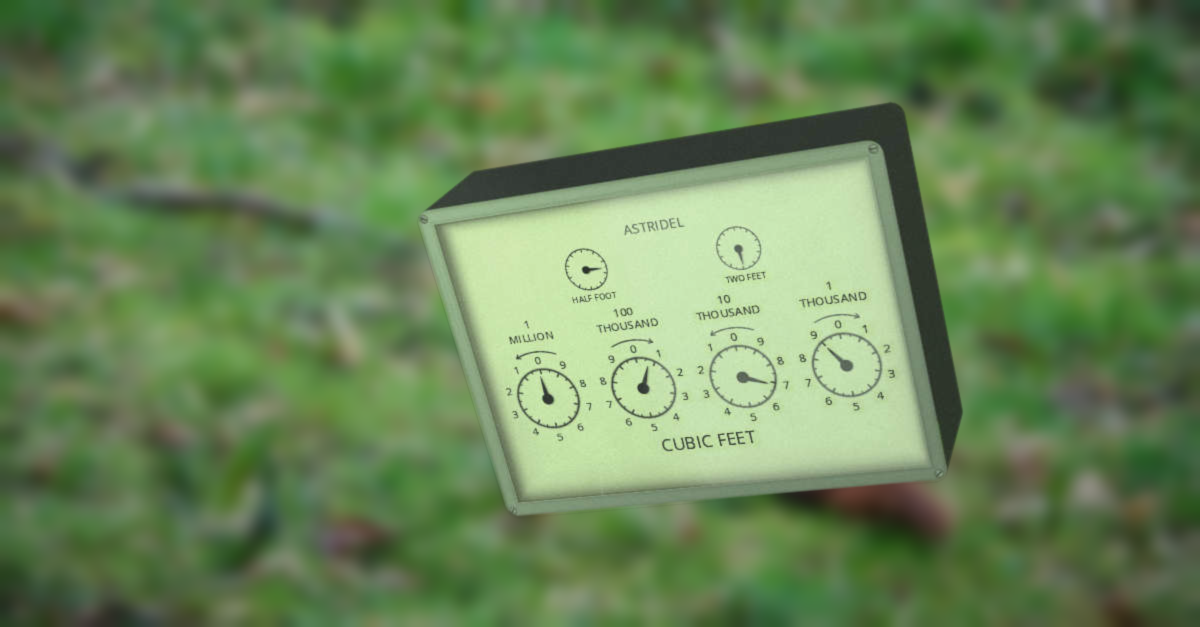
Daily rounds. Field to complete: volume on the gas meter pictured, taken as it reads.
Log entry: 6900 ft³
